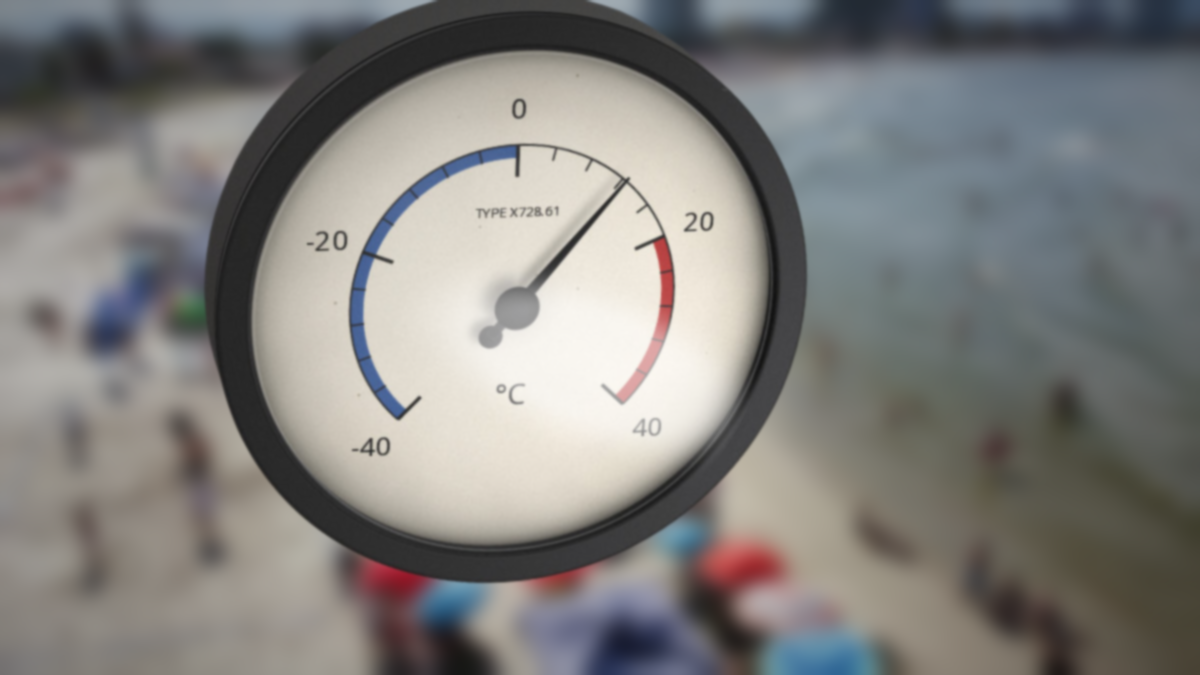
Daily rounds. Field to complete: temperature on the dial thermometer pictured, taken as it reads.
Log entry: 12 °C
